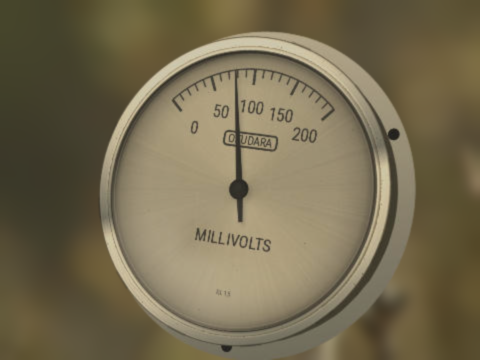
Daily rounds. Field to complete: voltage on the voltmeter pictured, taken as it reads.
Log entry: 80 mV
